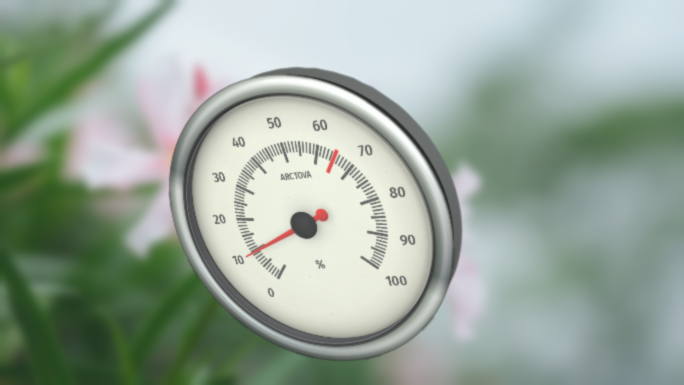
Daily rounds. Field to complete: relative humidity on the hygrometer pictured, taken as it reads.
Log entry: 10 %
